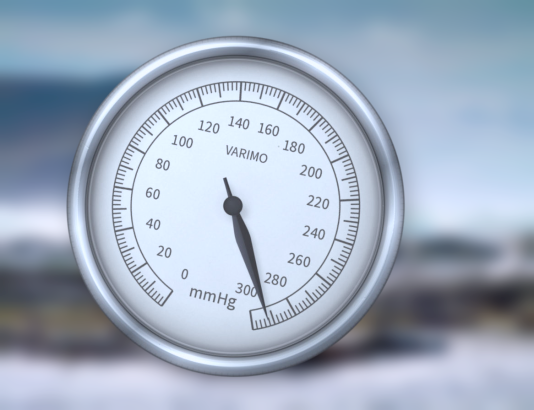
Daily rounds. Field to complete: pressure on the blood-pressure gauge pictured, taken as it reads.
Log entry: 292 mmHg
